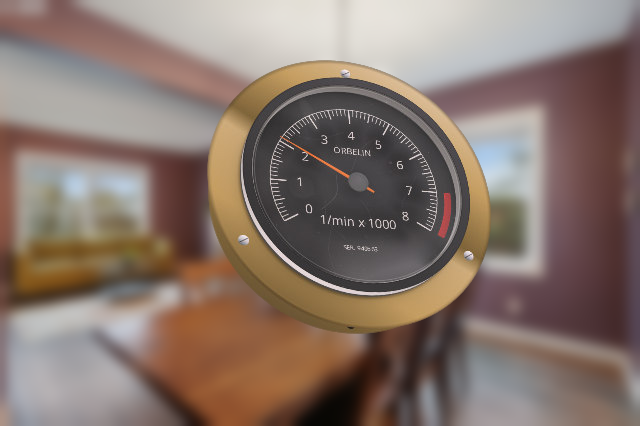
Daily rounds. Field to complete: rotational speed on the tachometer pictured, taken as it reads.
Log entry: 2000 rpm
